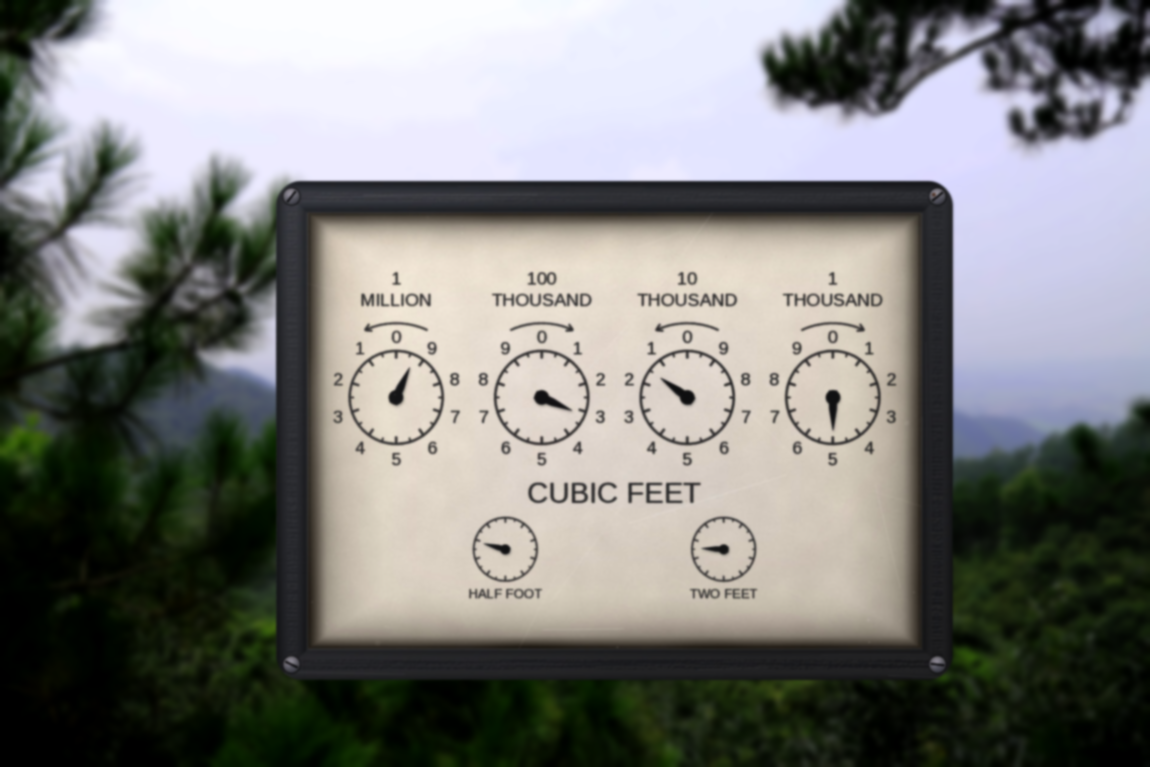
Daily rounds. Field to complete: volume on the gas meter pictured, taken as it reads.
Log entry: 931500 ft³
